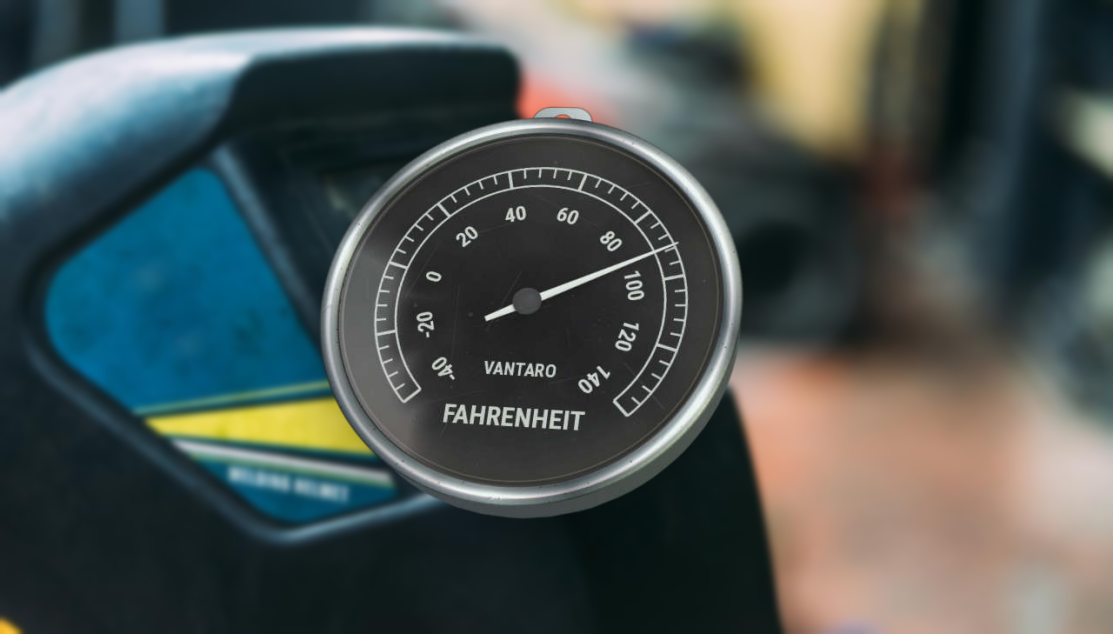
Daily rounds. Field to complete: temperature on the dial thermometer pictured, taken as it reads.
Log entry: 92 °F
